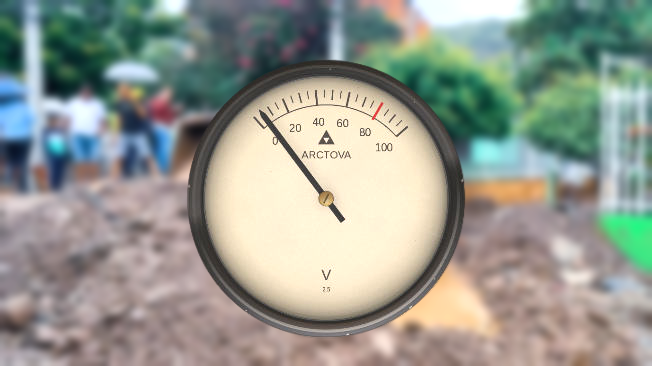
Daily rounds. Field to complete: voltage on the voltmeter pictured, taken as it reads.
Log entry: 5 V
